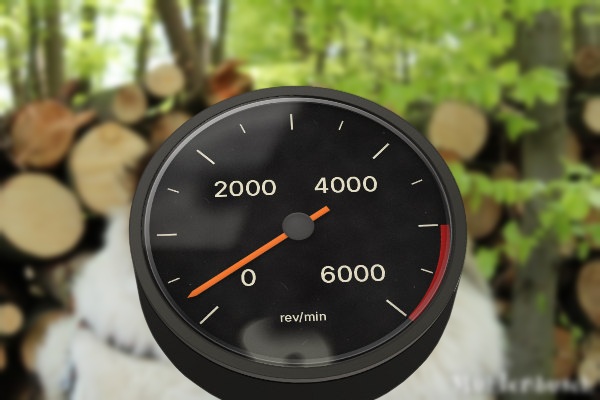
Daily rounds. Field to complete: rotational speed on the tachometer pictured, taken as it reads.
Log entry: 250 rpm
